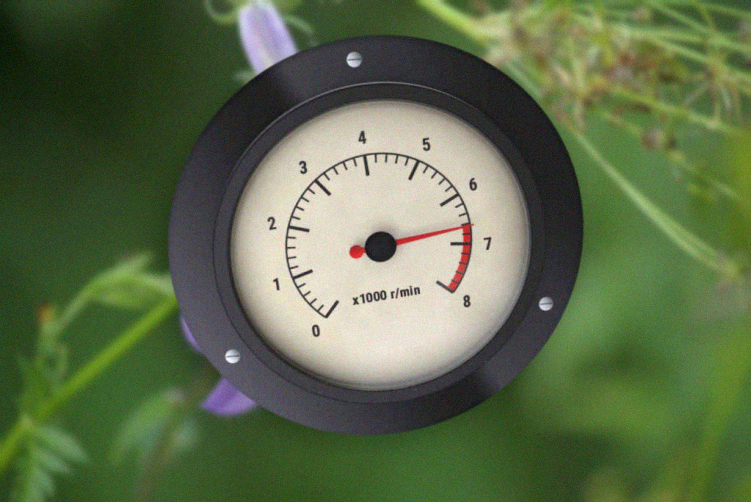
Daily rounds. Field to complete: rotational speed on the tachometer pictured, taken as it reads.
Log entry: 6600 rpm
